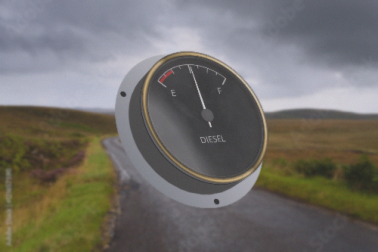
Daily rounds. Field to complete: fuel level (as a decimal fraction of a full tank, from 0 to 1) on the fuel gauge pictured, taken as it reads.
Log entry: 0.5
